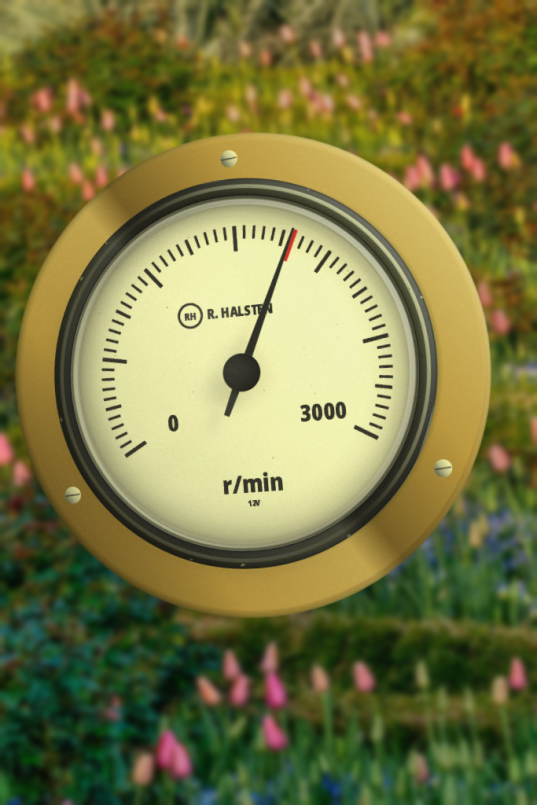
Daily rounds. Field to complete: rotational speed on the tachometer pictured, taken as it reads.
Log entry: 1800 rpm
